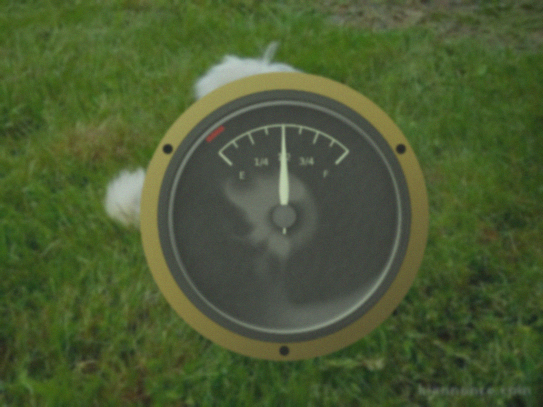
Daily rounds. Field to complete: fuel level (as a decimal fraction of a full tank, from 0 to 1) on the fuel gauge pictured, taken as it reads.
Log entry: 0.5
